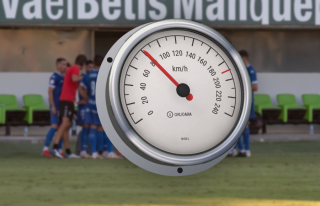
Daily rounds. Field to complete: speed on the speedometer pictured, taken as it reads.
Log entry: 80 km/h
